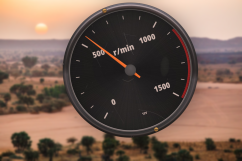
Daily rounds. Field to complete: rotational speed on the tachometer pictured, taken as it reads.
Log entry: 550 rpm
